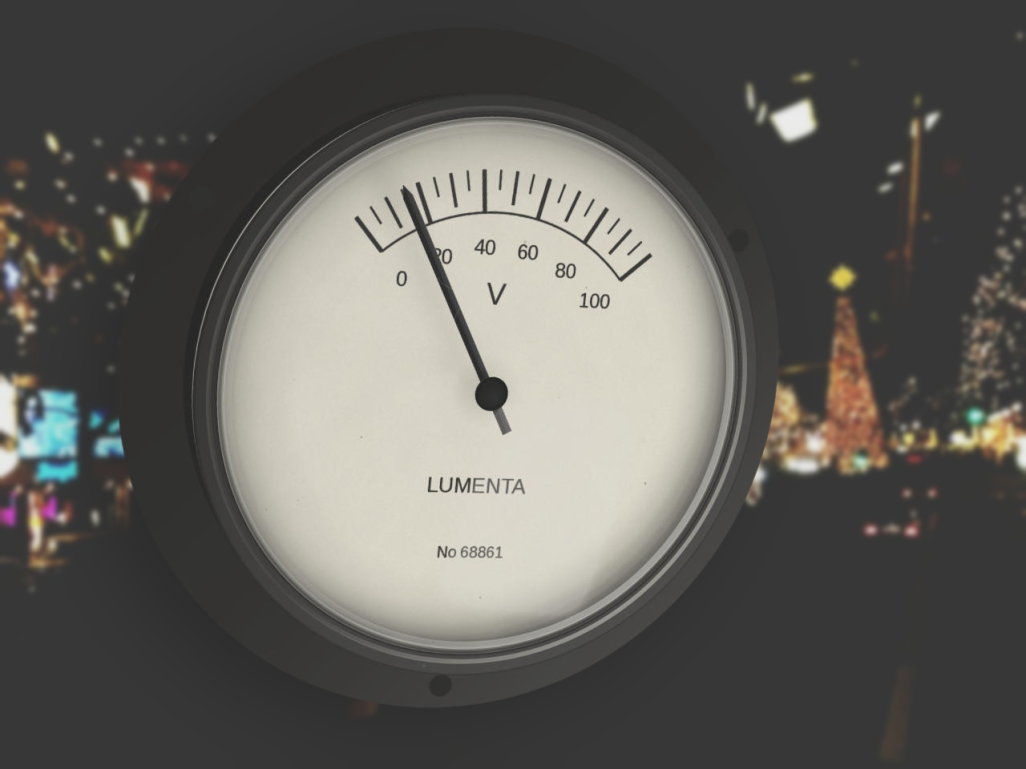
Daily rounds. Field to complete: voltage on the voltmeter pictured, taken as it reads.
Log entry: 15 V
